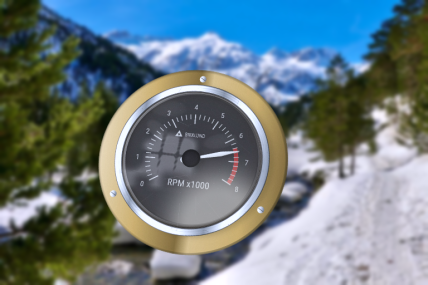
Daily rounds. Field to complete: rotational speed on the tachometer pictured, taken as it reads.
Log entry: 6600 rpm
